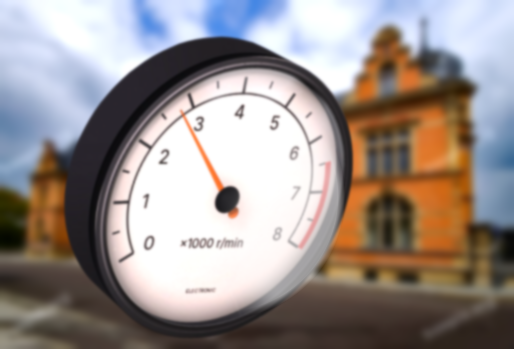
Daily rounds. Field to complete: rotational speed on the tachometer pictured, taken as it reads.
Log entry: 2750 rpm
